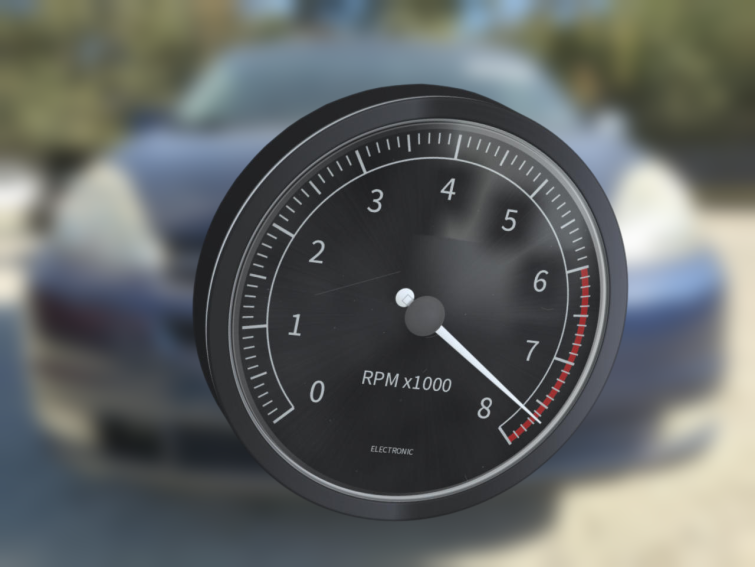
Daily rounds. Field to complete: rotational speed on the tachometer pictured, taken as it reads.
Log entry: 7650 rpm
